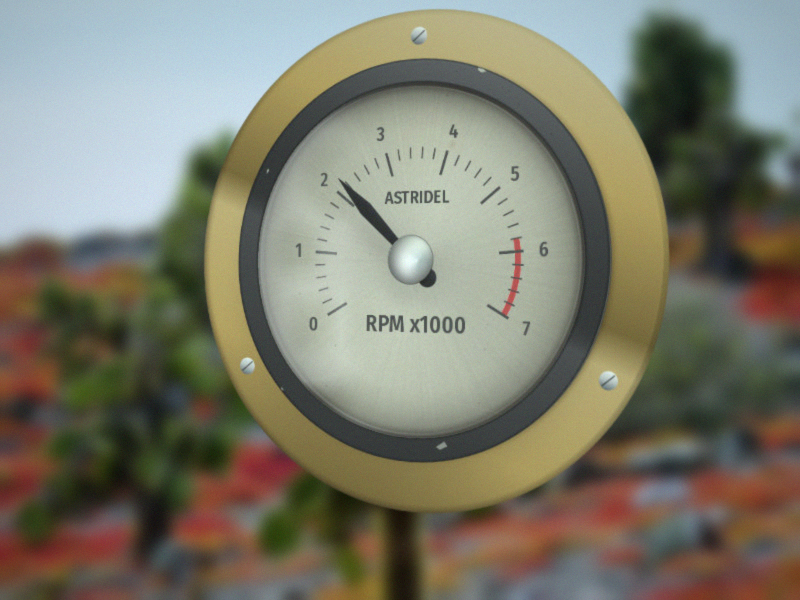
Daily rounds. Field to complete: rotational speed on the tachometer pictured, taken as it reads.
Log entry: 2200 rpm
